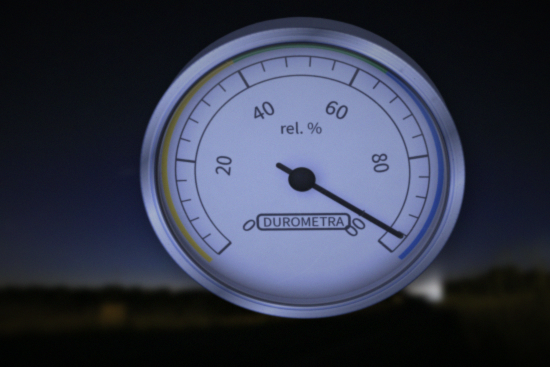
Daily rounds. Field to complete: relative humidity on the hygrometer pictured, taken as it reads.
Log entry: 96 %
